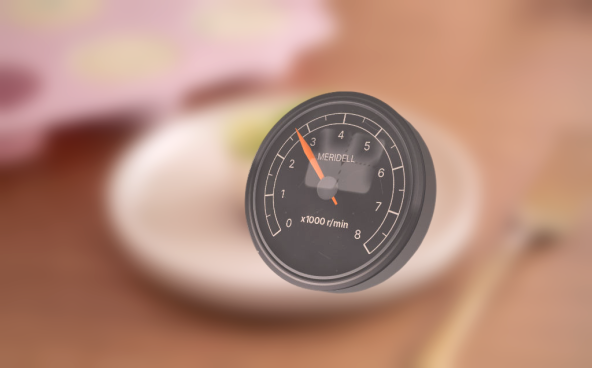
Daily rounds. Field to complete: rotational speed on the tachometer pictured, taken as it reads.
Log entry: 2750 rpm
